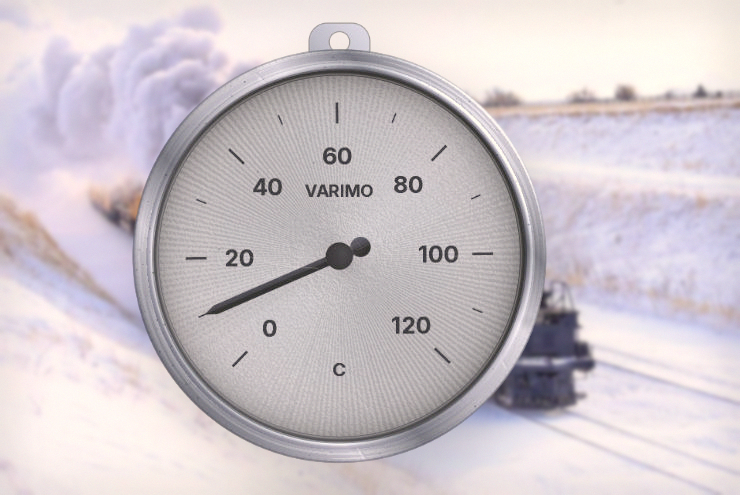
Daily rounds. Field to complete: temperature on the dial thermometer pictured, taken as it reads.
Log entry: 10 °C
